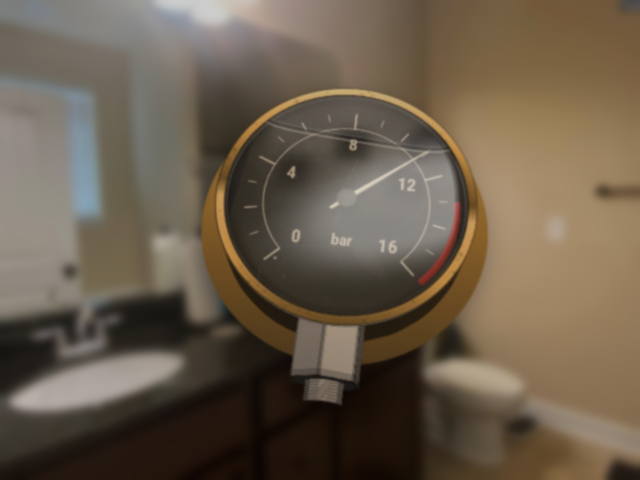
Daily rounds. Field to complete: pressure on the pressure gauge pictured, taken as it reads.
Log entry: 11 bar
